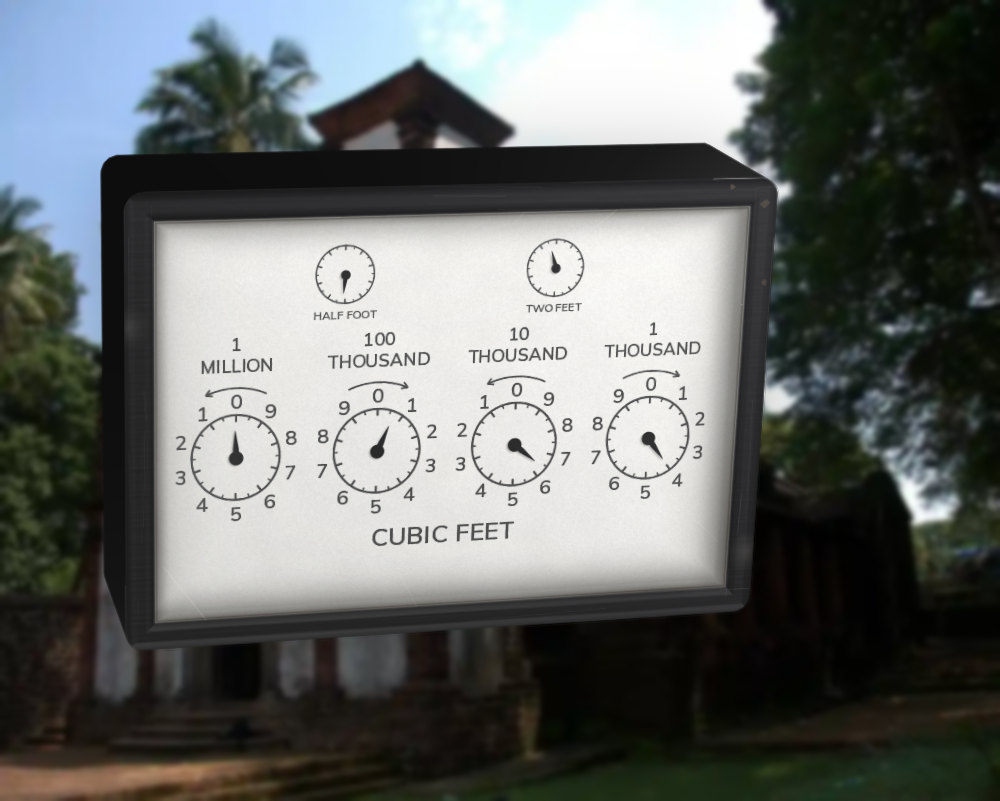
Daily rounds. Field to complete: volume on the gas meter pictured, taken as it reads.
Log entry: 6400 ft³
